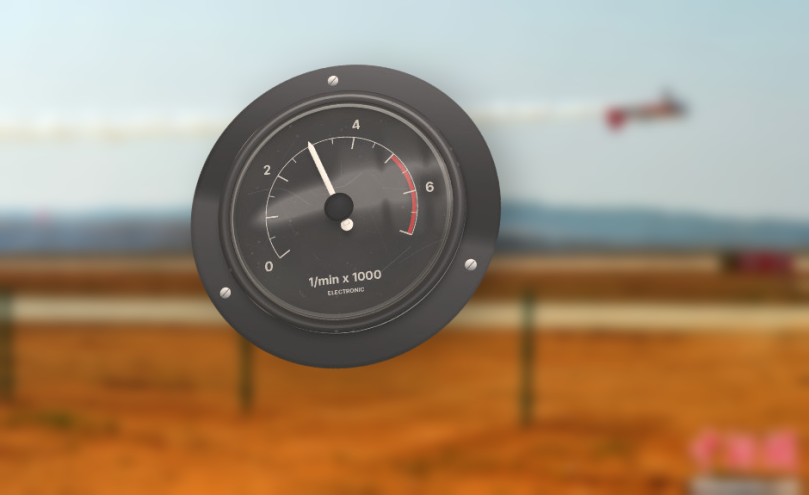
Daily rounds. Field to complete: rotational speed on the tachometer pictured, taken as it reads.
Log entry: 3000 rpm
